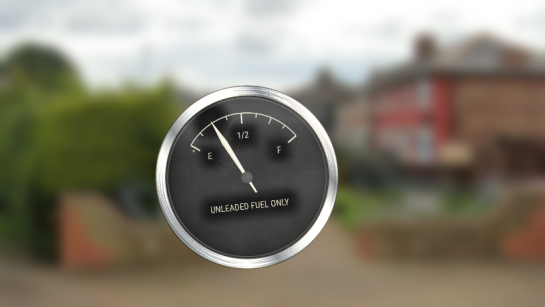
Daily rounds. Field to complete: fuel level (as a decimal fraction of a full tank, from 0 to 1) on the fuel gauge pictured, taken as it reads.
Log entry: 0.25
